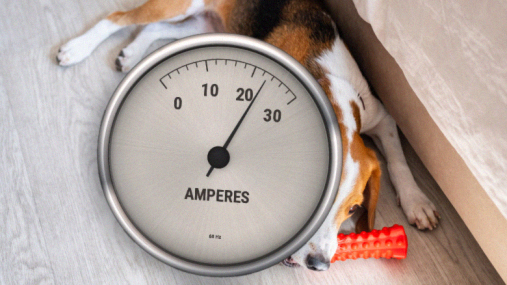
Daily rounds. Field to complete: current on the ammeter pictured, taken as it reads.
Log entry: 23 A
